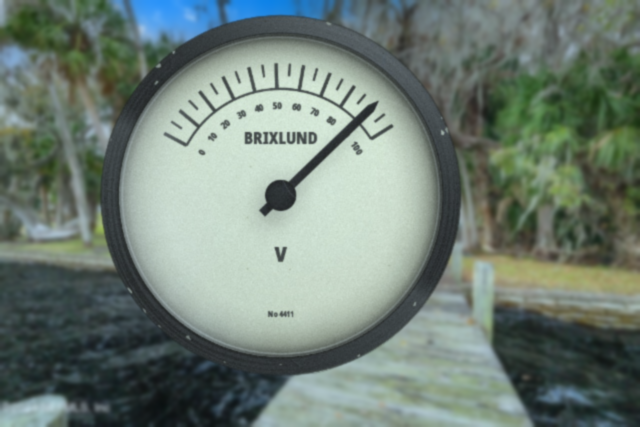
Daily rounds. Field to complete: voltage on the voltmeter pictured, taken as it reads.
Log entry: 90 V
